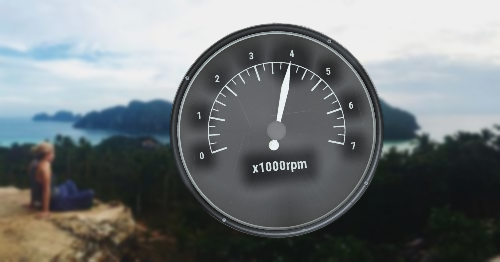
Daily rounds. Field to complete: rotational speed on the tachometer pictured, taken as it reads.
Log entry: 4000 rpm
